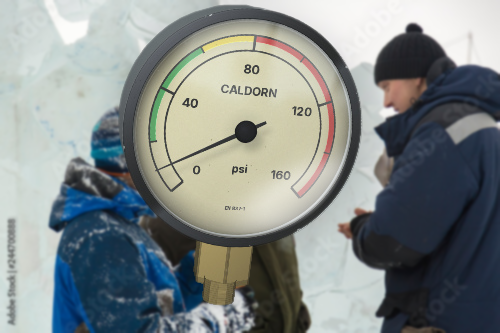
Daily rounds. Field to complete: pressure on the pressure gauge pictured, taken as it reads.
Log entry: 10 psi
